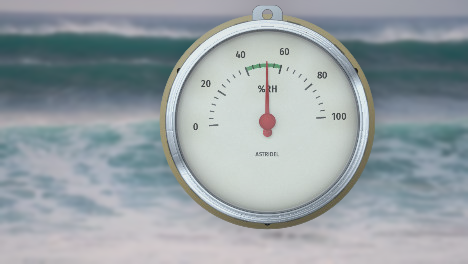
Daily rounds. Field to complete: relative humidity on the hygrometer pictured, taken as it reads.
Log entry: 52 %
